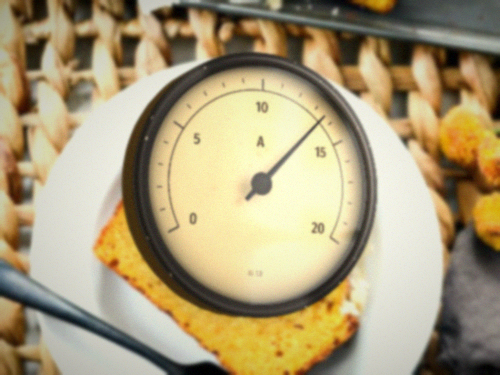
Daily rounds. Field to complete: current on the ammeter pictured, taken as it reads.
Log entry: 13.5 A
